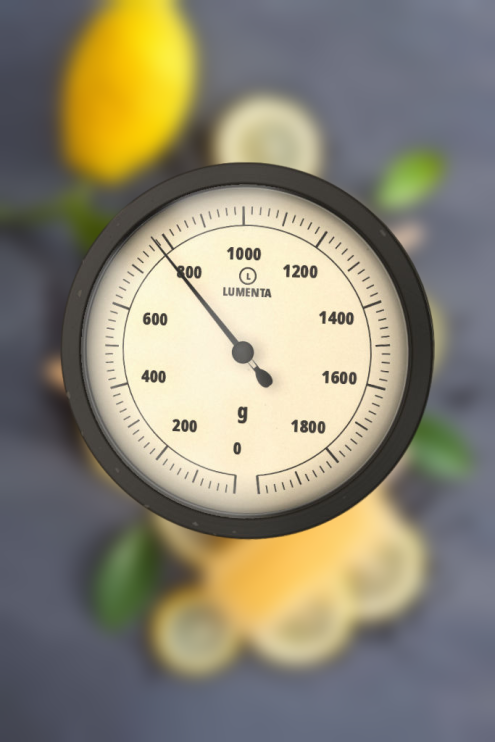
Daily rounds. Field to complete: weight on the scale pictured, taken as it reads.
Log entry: 780 g
